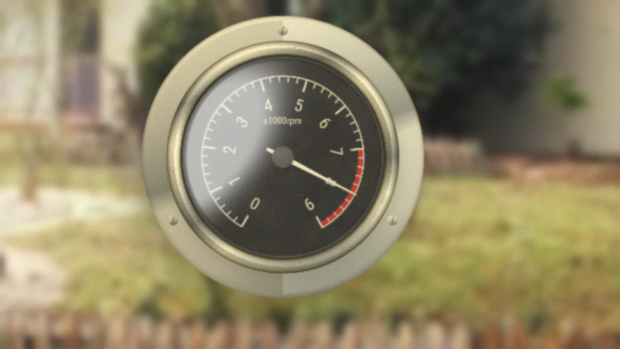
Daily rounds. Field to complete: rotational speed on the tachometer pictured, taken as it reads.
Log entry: 8000 rpm
